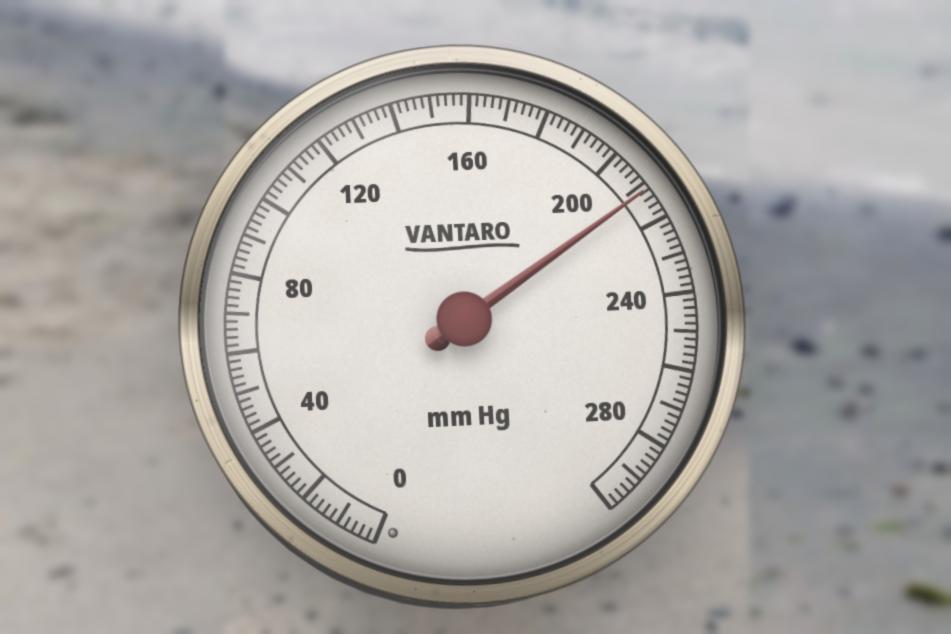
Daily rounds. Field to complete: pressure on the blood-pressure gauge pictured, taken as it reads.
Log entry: 212 mmHg
